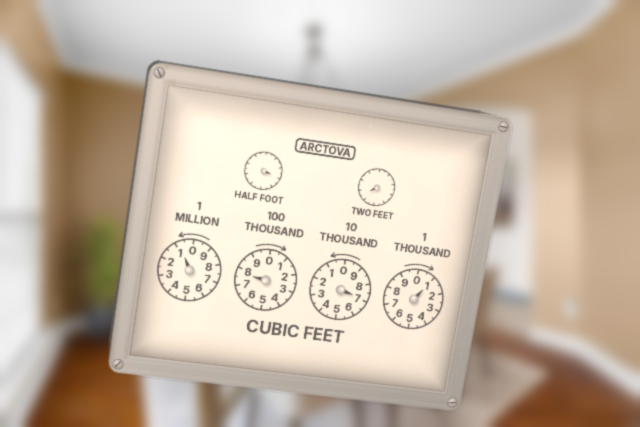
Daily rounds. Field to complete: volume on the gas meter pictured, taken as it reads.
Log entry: 77100 ft³
